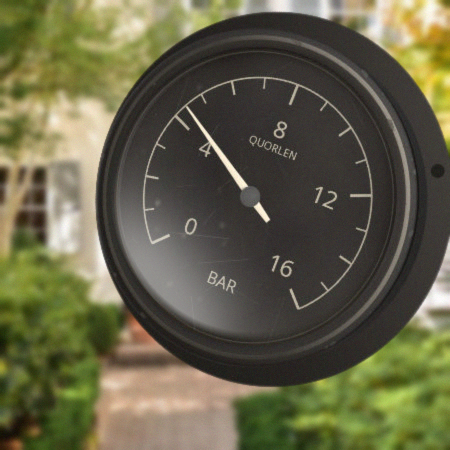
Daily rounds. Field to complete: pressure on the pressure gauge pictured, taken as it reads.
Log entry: 4.5 bar
